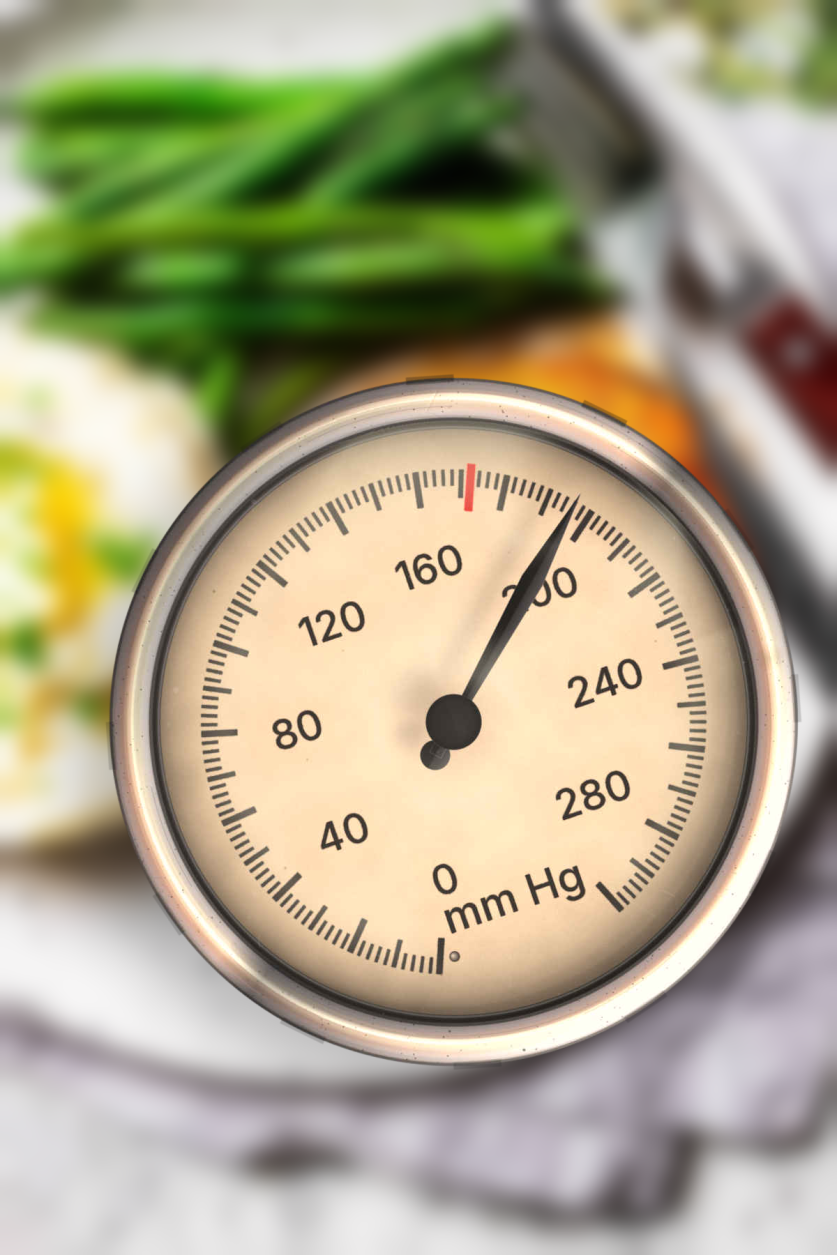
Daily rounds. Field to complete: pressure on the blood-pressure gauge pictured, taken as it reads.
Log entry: 196 mmHg
